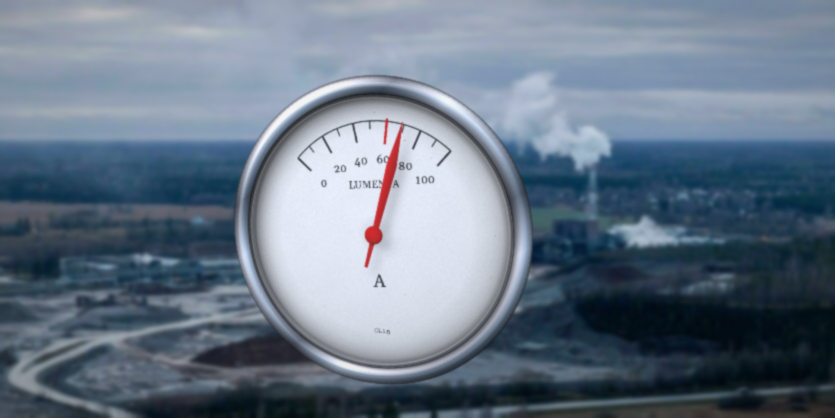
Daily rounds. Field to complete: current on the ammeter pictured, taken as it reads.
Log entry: 70 A
